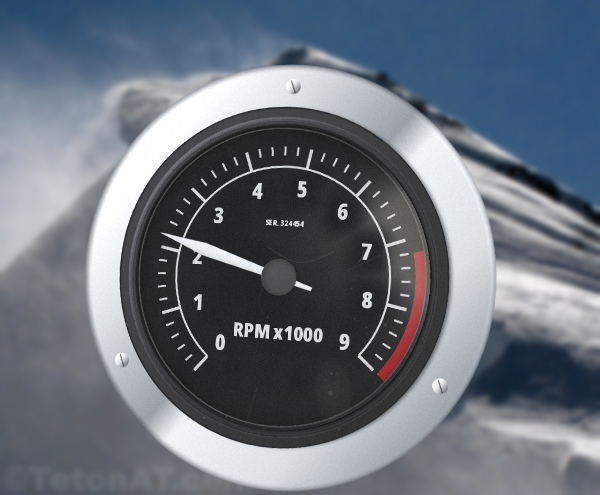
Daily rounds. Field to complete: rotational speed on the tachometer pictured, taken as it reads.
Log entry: 2200 rpm
